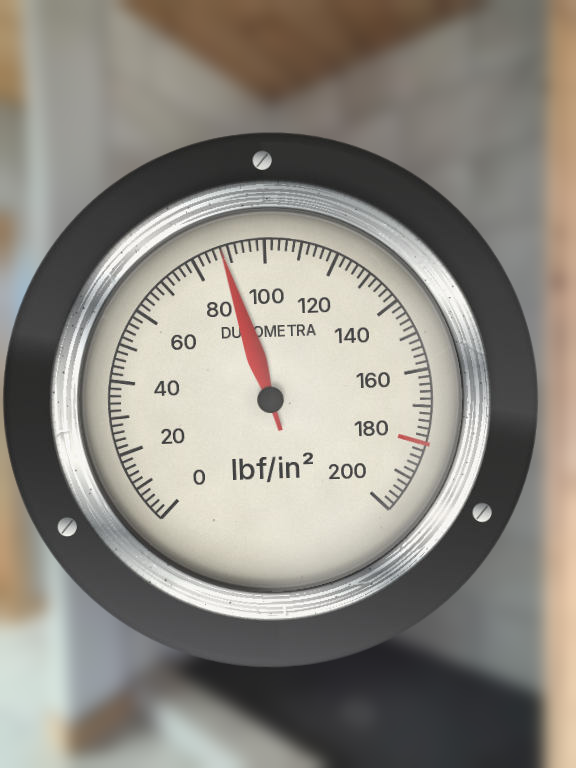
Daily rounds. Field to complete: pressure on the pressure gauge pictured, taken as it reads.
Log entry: 88 psi
